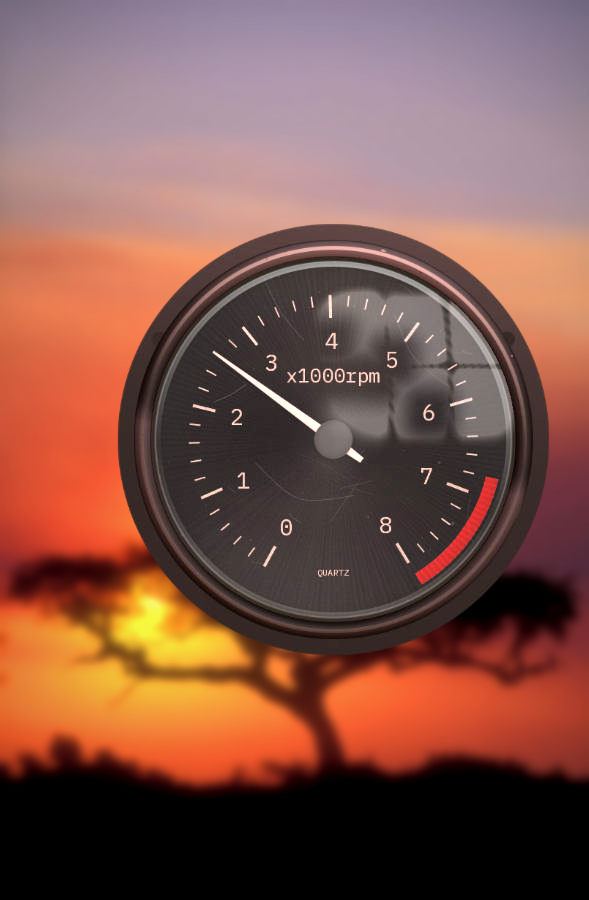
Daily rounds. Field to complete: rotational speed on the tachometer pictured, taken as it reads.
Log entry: 2600 rpm
